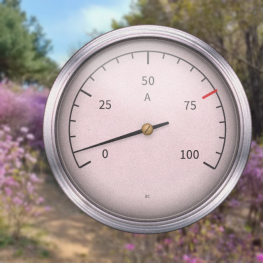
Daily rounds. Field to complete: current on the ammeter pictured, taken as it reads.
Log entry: 5 A
